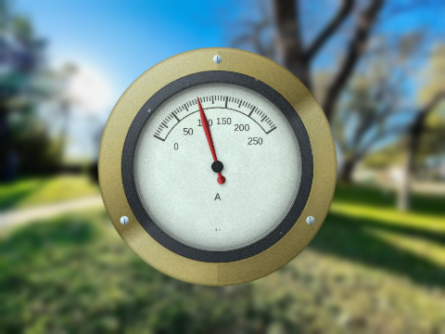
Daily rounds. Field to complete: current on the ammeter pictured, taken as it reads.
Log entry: 100 A
